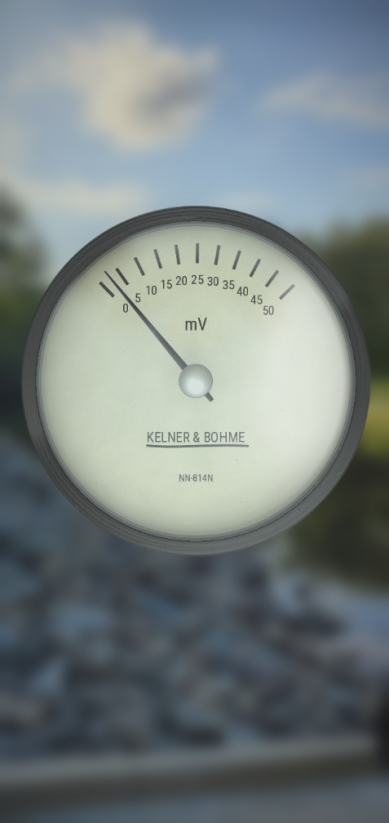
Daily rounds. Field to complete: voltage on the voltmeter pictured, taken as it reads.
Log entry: 2.5 mV
